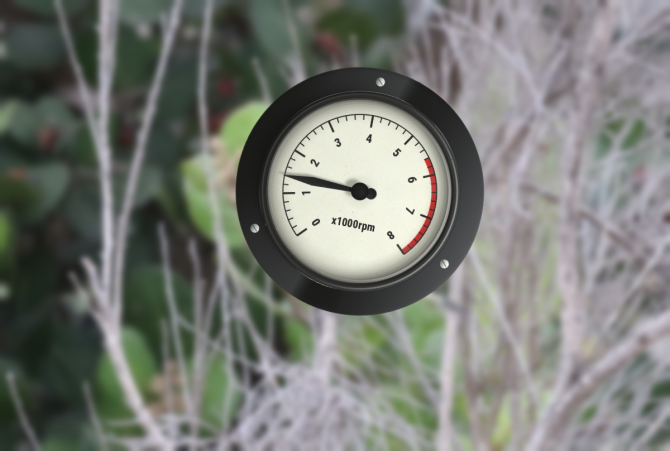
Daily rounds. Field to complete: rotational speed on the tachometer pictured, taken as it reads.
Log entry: 1400 rpm
